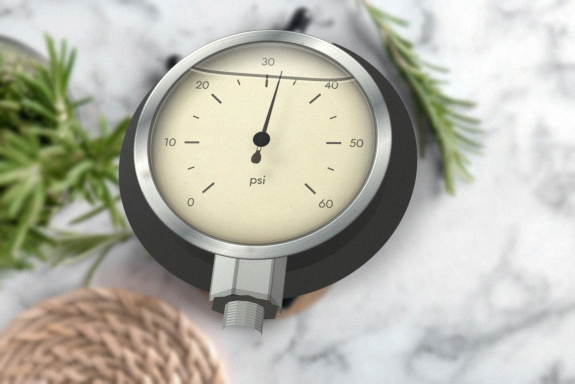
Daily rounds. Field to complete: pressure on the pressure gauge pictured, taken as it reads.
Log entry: 32.5 psi
